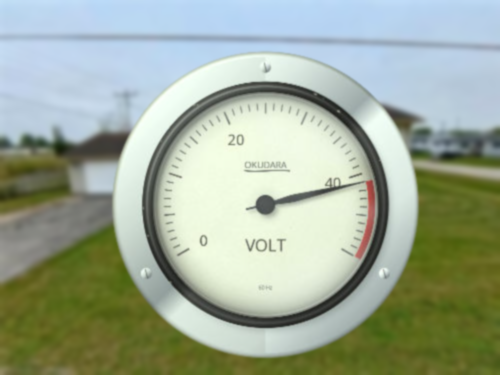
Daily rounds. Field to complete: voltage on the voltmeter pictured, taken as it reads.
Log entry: 41 V
